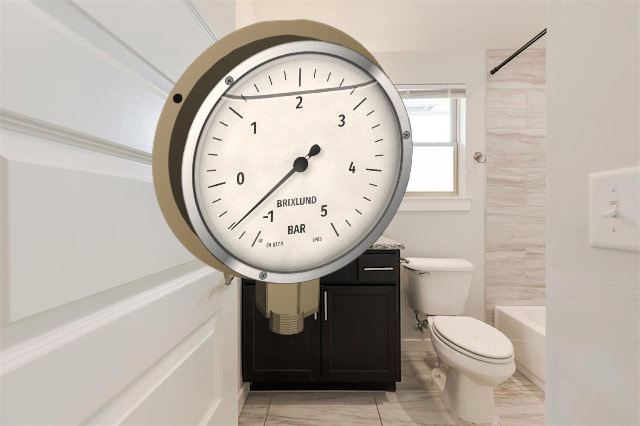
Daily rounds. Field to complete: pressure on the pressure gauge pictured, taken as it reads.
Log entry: -0.6 bar
